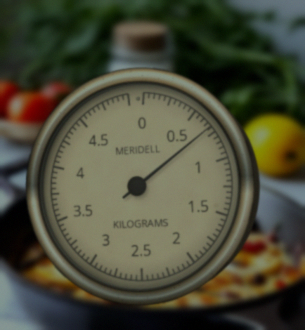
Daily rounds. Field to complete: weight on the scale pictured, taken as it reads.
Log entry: 0.7 kg
